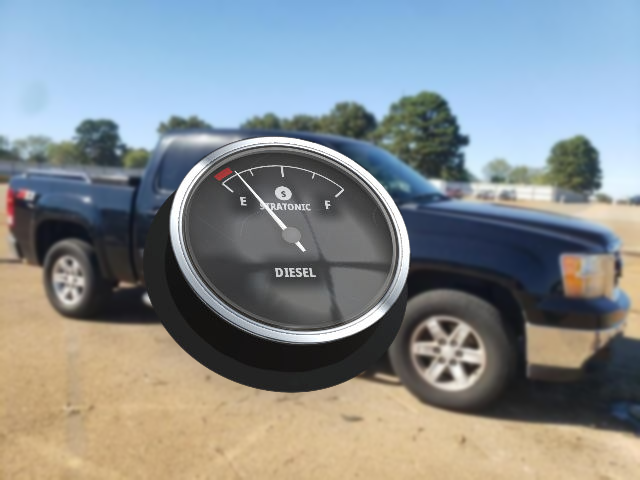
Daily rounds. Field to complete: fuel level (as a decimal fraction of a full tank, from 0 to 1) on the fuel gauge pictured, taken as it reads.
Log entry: 0.125
